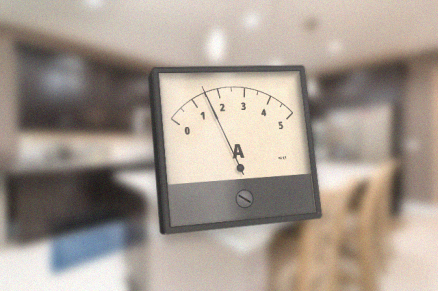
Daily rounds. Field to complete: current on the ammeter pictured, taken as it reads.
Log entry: 1.5 A
